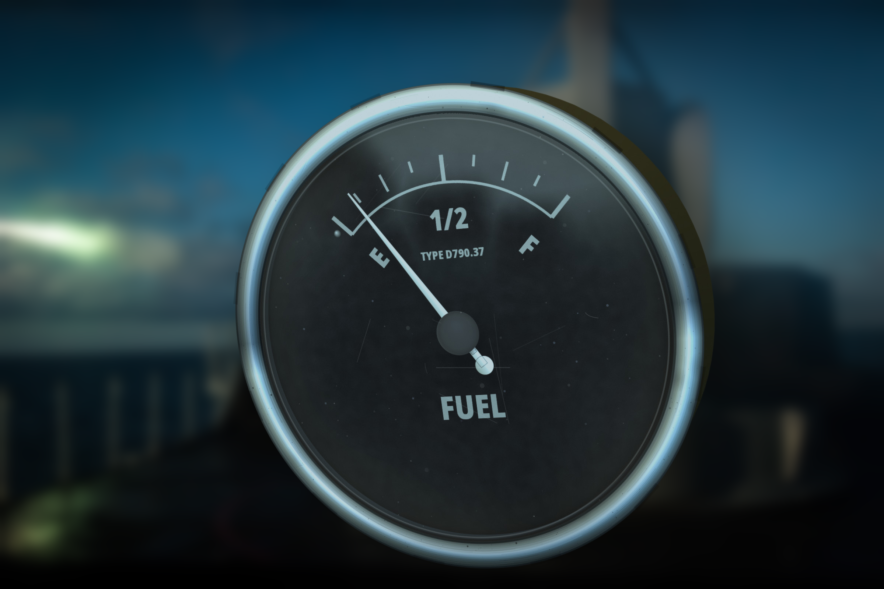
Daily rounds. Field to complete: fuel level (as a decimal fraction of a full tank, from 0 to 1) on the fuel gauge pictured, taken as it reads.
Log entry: 0.125
